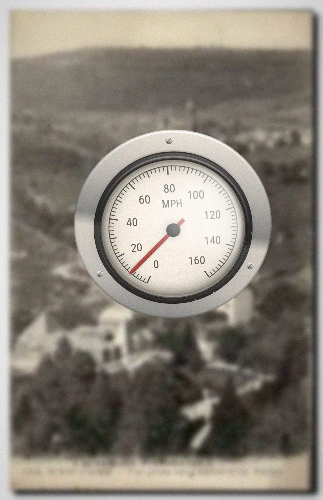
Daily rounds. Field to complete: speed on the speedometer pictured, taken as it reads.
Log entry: 10 mph
